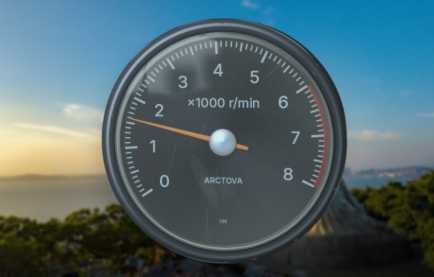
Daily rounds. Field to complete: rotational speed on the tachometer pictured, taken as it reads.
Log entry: 1600 rpm
